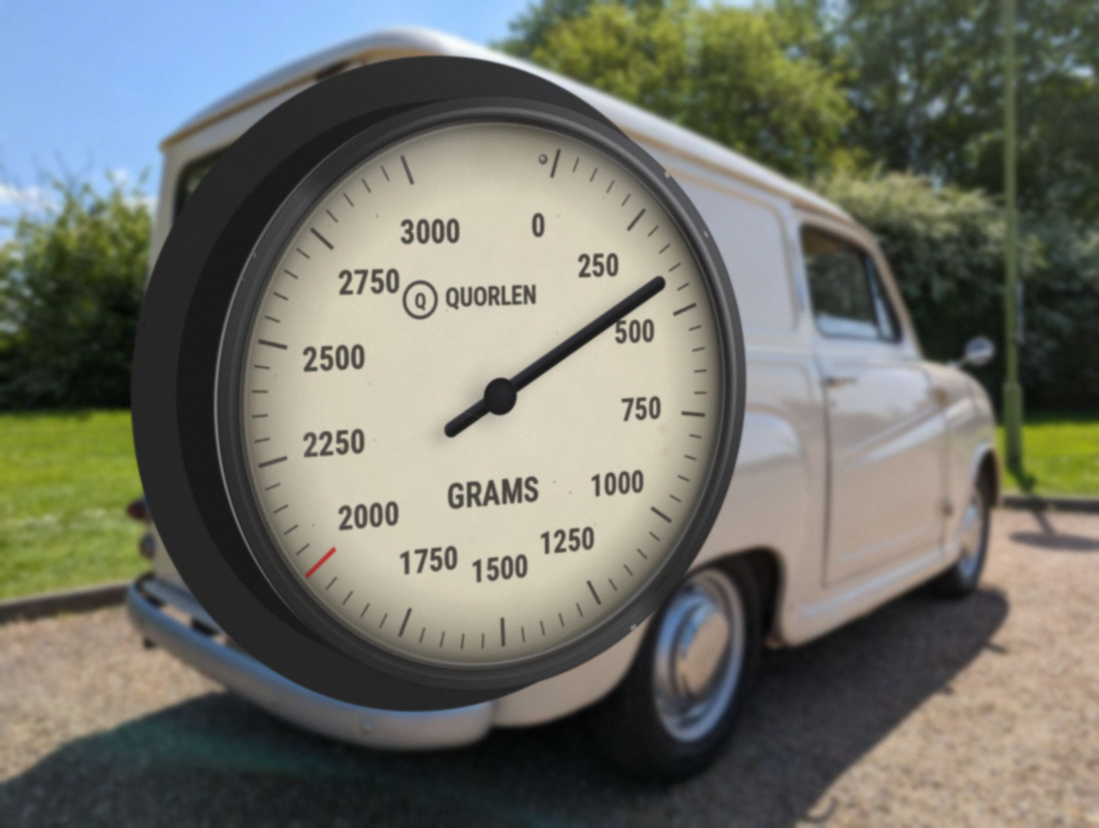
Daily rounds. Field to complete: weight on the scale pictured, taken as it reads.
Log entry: 400 g
